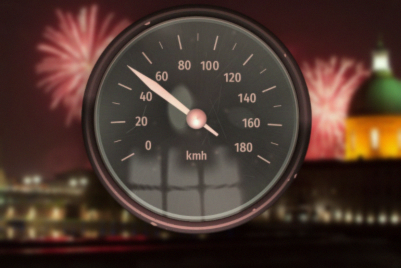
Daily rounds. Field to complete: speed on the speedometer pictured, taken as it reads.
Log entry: 50 km/h
